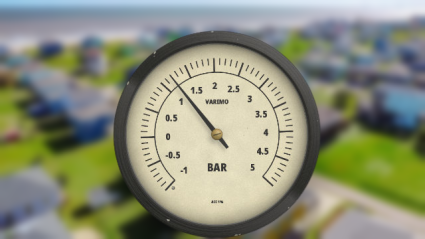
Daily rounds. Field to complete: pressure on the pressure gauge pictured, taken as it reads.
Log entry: 1.2 bar
